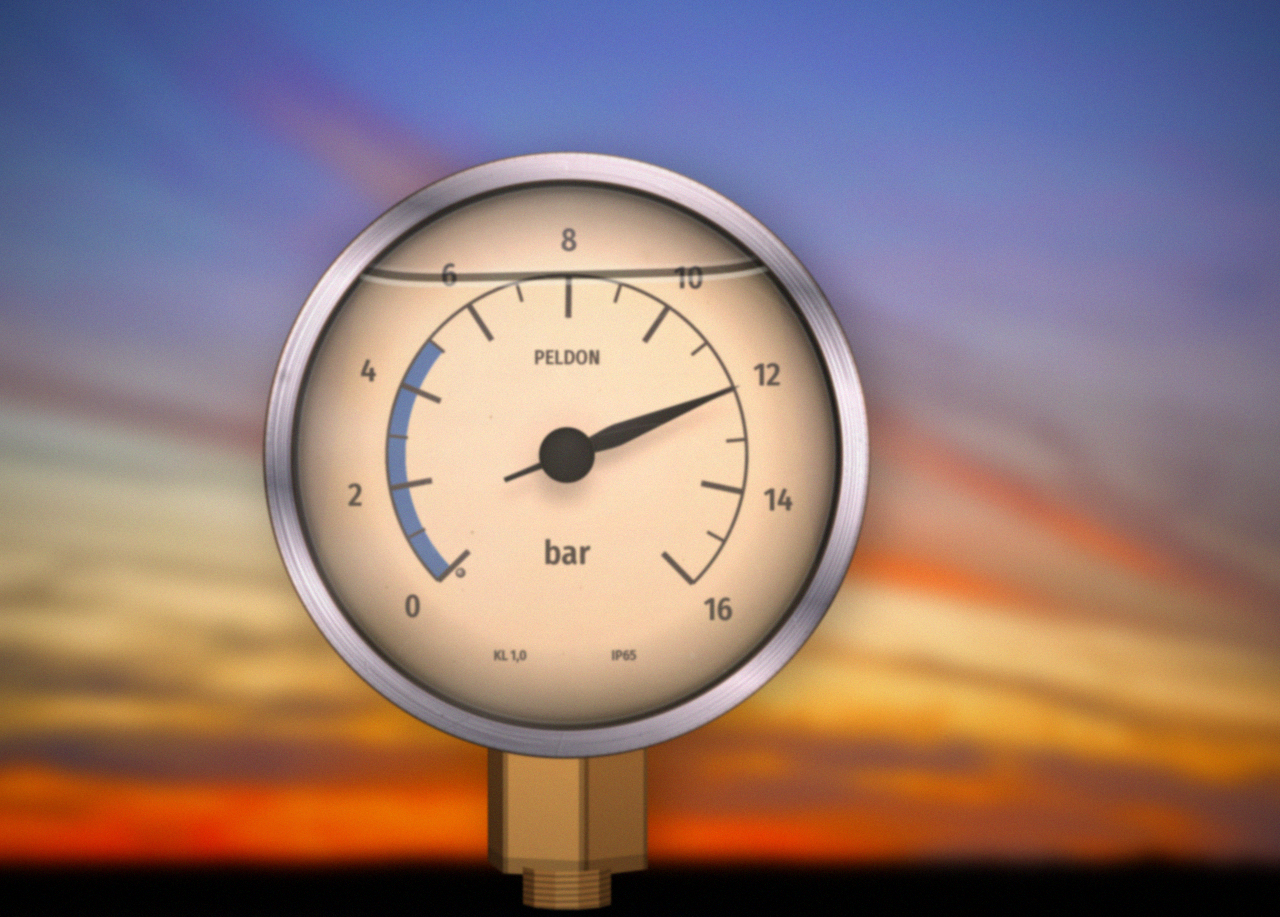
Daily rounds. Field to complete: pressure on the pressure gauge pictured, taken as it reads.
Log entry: 12 bar
